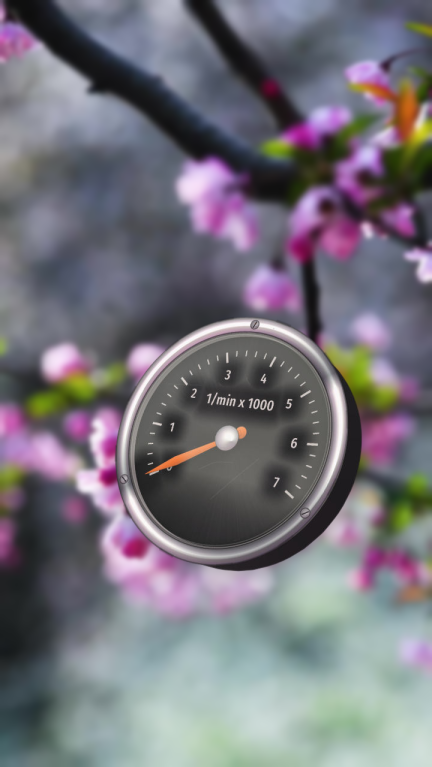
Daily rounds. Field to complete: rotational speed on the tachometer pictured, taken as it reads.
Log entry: 0 rpm
